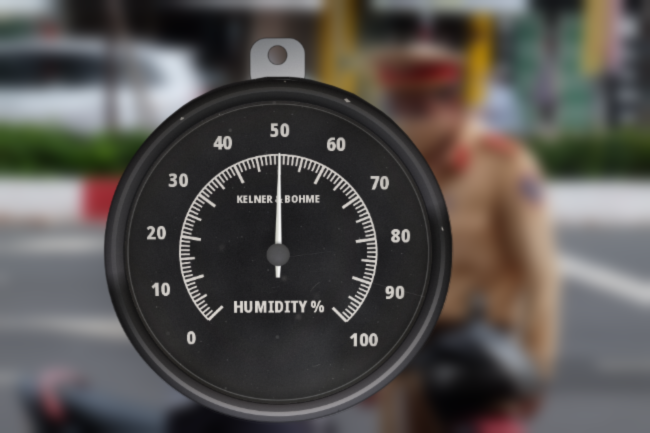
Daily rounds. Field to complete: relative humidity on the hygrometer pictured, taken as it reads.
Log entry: 50 %
